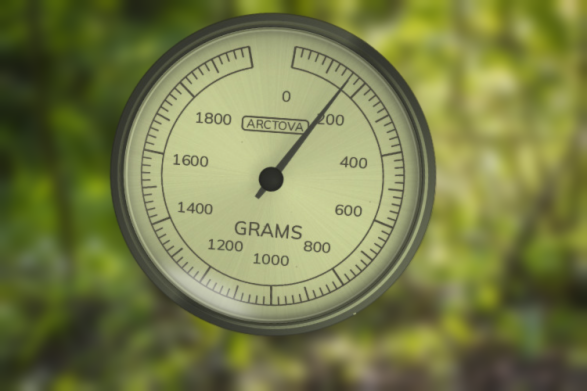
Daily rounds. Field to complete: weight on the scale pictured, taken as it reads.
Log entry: 160 g
